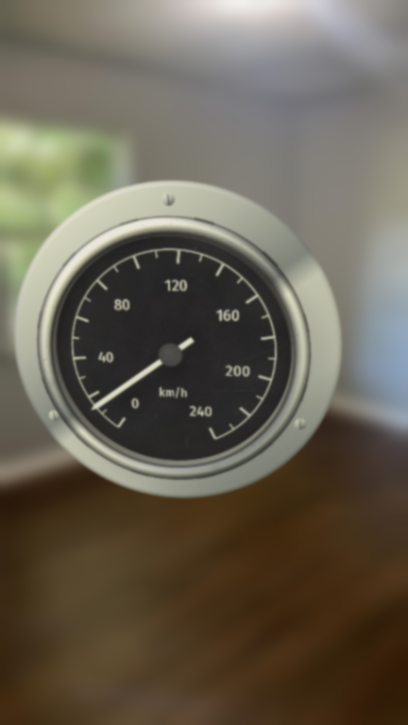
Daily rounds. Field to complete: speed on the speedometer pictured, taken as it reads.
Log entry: 15 km/h
